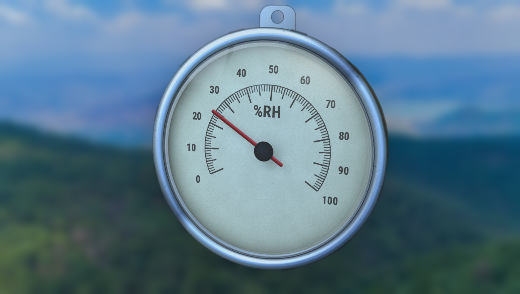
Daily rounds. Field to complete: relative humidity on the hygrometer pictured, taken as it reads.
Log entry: 25 %
